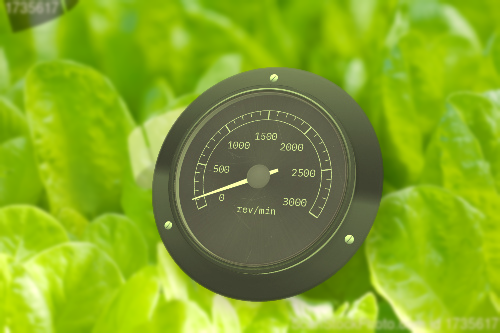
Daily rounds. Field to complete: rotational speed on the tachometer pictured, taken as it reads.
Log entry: 100 rpm
